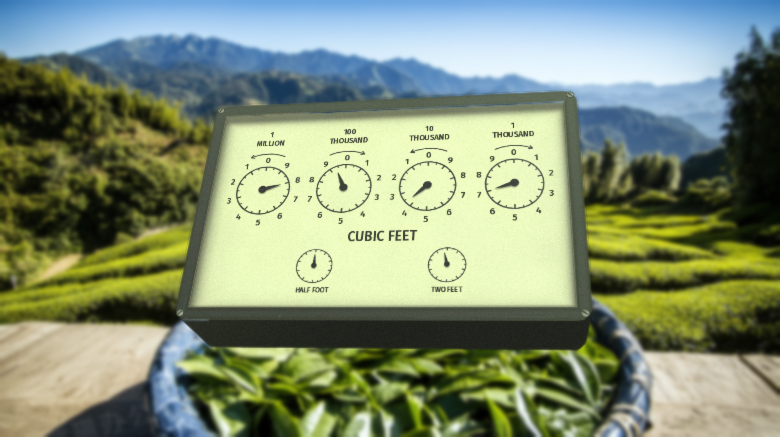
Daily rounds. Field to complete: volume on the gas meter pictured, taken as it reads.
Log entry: 793700 ft³
